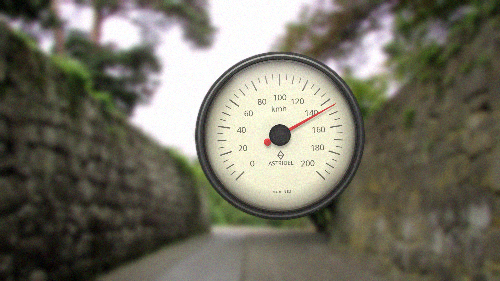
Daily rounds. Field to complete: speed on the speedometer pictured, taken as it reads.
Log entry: 145 km/h
